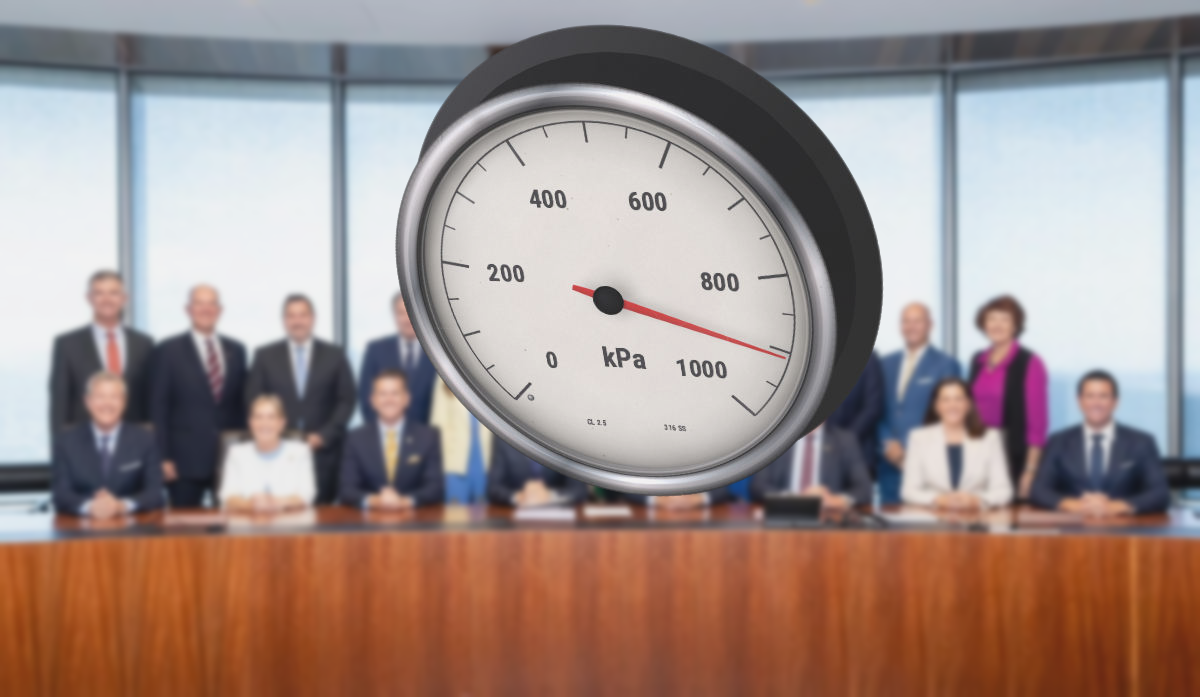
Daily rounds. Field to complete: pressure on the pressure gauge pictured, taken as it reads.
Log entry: 900 kPa
